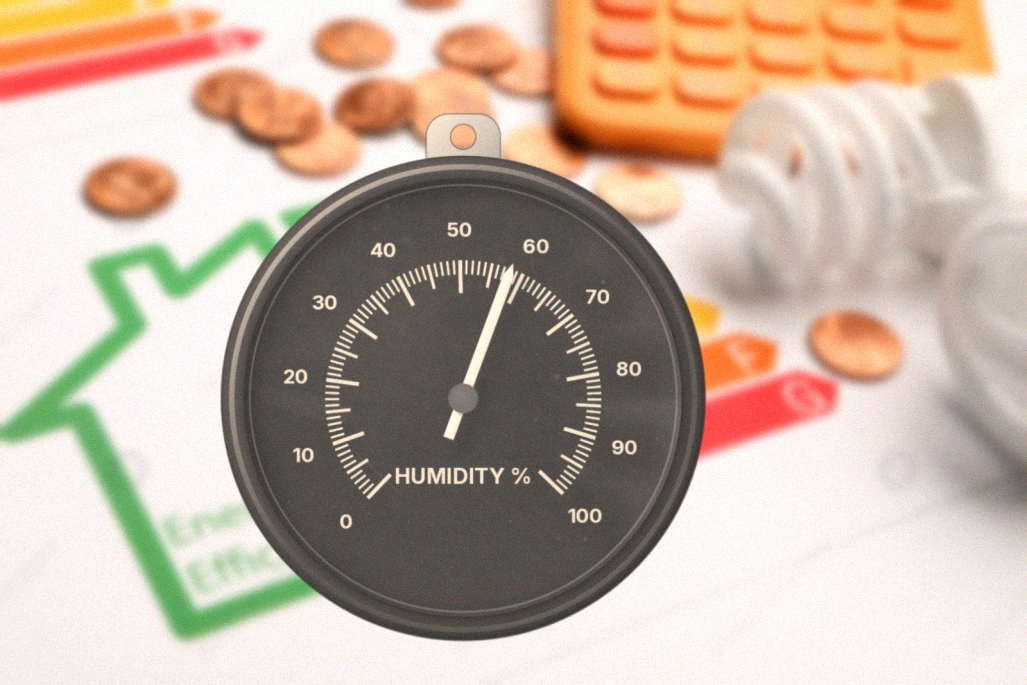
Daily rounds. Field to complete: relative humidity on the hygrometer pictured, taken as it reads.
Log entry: 58 %
